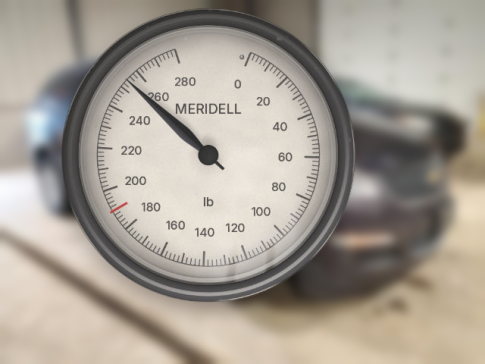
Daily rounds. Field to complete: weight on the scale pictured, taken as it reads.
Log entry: 254 lb
